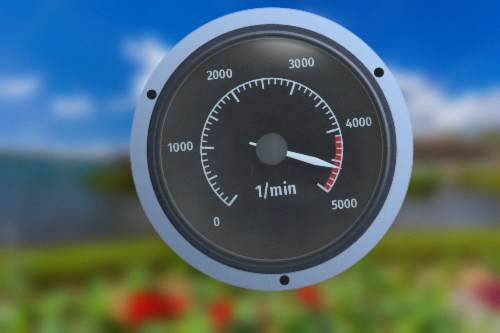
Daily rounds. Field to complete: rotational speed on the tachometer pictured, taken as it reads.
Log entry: 4600 rpm
